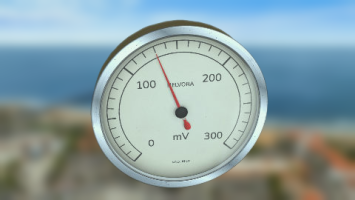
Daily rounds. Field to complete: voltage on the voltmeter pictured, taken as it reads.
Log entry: 130 mV
